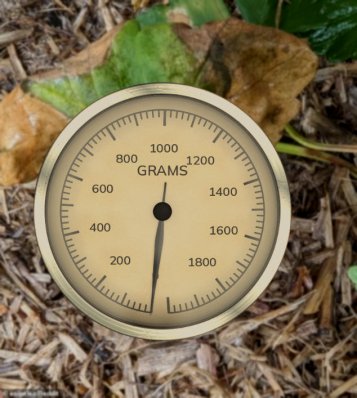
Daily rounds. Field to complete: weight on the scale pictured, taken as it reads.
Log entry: 0 g
